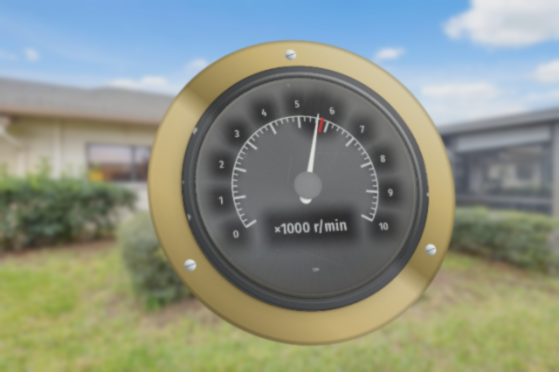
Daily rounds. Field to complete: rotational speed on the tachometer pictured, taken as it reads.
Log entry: 5600 rpm
